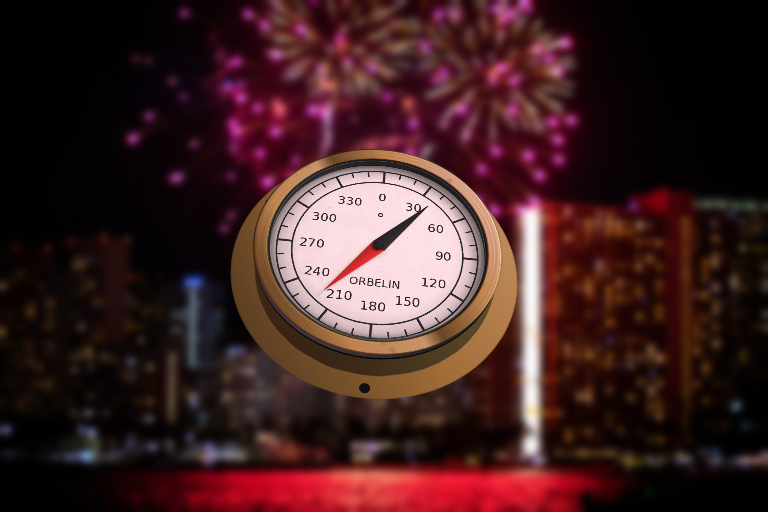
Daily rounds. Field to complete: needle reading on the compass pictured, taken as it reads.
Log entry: 220 °
